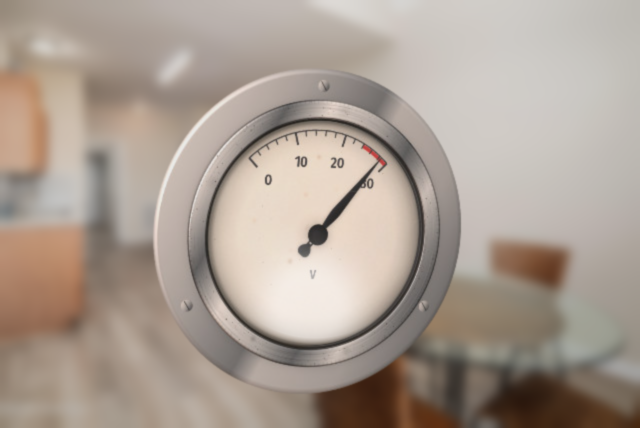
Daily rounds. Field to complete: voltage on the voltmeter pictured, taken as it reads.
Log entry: 28 V
